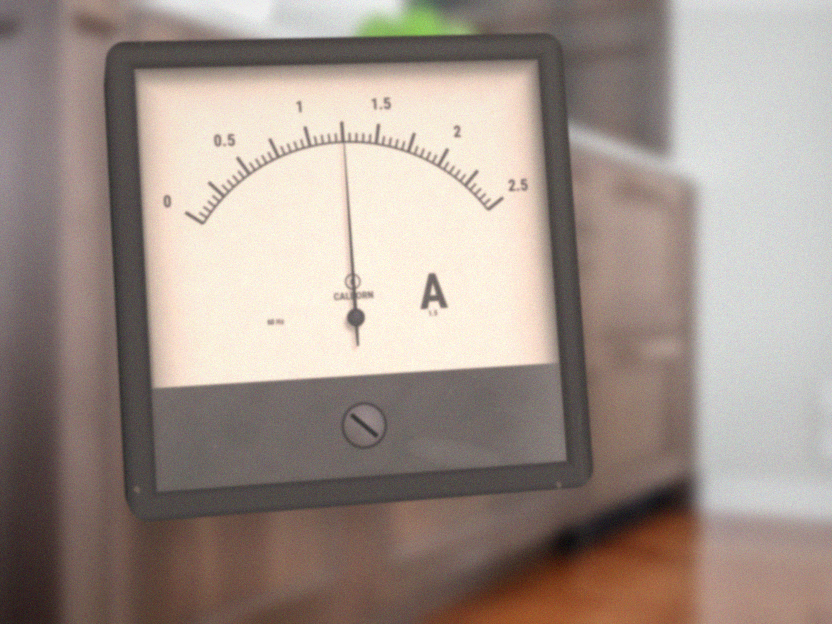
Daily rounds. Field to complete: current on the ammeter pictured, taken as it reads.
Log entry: 1.25 A
